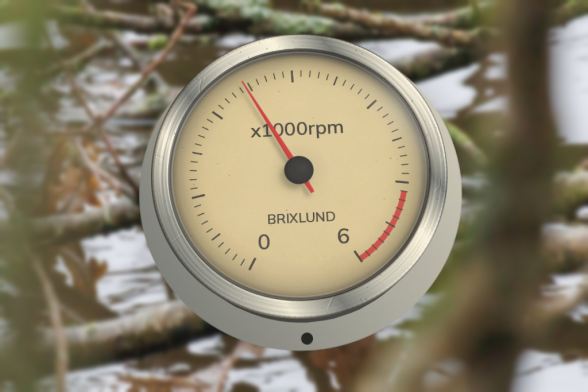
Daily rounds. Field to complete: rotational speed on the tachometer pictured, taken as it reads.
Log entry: 2450 rpm
